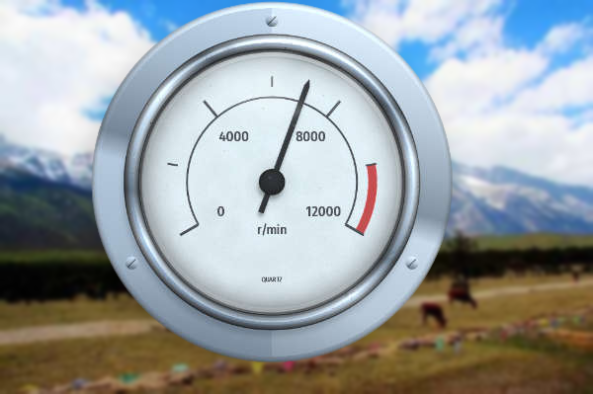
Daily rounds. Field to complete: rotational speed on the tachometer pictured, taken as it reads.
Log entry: 7000 rpm
